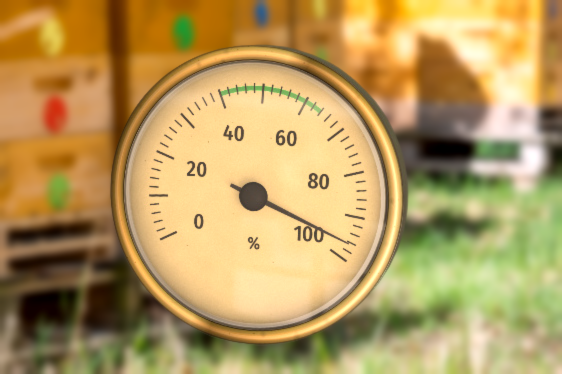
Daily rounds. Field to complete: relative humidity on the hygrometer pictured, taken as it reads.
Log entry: 96 %
